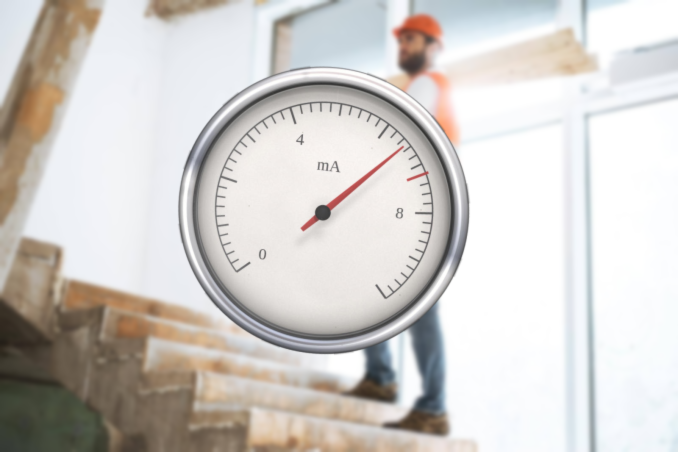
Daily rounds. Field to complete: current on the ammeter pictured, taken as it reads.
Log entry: 6.5 mA
